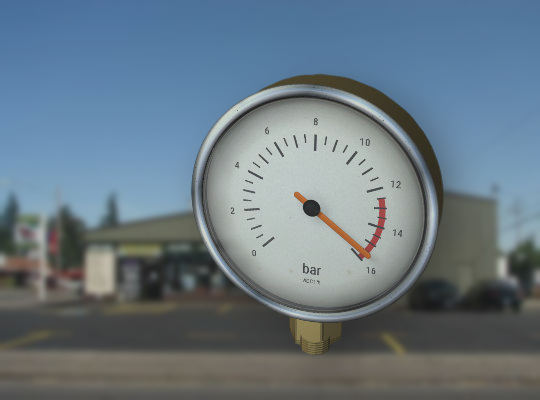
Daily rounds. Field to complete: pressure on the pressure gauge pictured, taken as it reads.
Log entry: 15.5 bar
